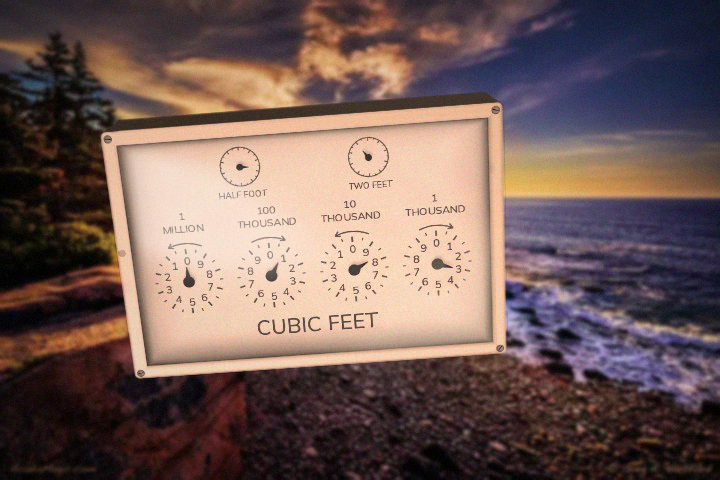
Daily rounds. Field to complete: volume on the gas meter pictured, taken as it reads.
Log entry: 8300 ft³
